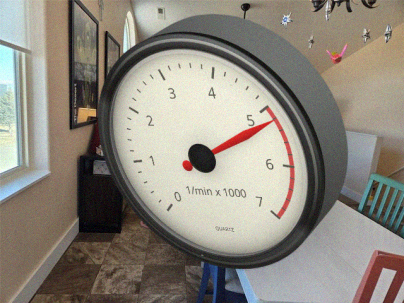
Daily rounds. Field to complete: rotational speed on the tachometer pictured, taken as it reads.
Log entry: 5200 rpm
